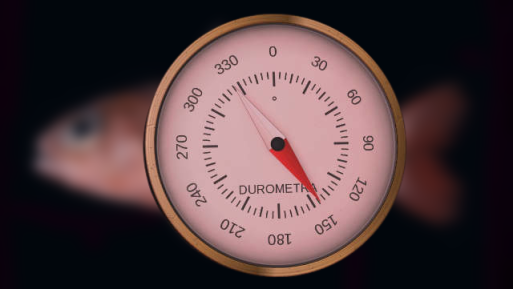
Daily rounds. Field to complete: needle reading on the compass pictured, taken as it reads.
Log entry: 145 °
